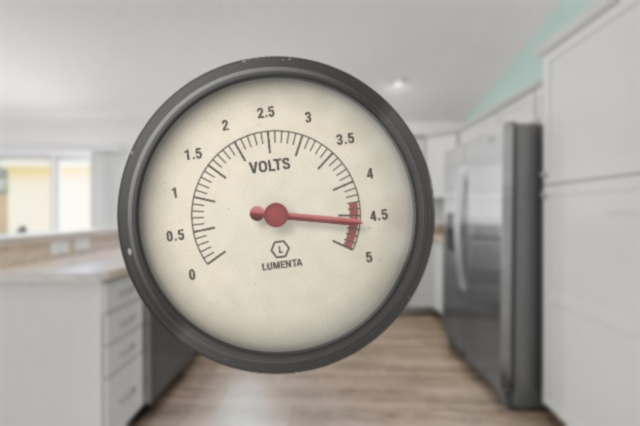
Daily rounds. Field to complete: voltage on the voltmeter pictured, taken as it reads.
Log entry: 4.6 V
